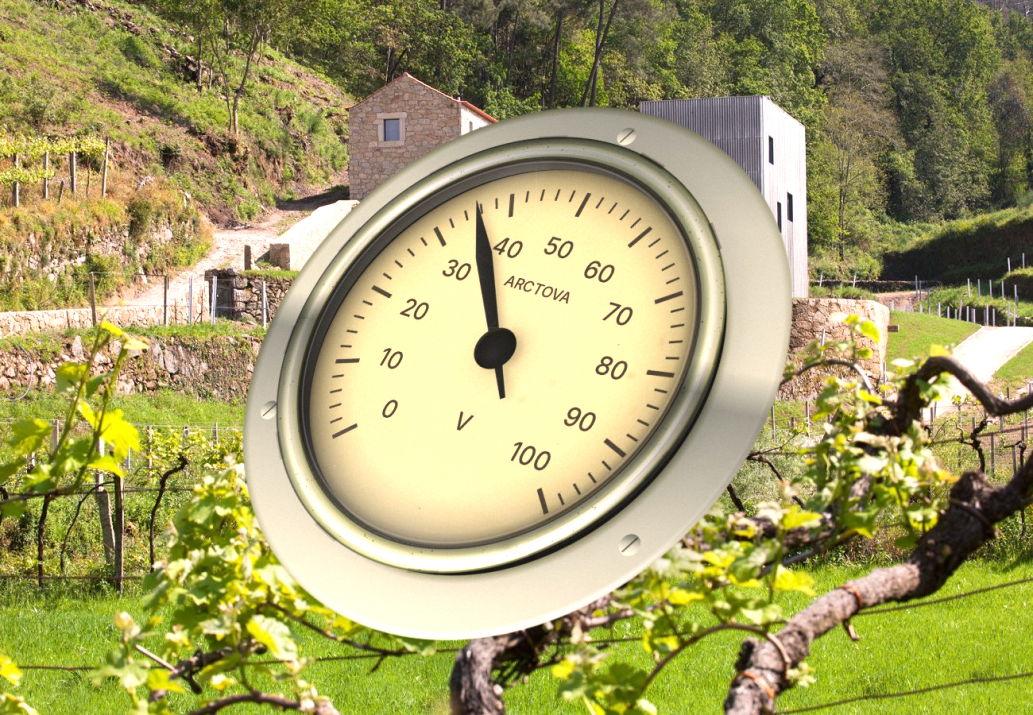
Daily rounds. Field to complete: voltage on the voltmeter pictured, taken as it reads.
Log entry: 36 V
